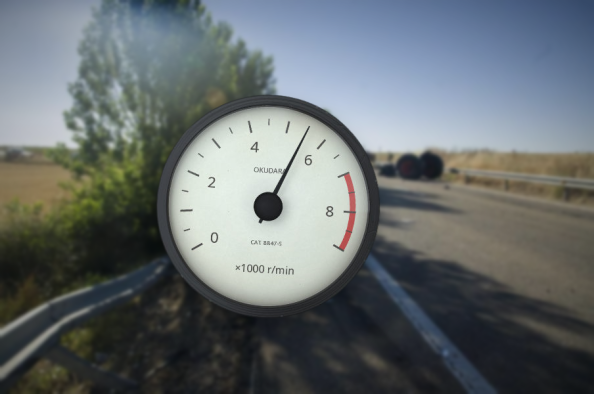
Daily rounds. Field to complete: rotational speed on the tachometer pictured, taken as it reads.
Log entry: 5500 rpm
